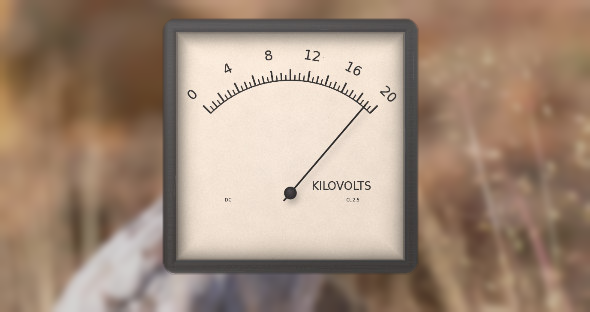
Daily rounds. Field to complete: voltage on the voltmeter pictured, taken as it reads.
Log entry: 19 kV
